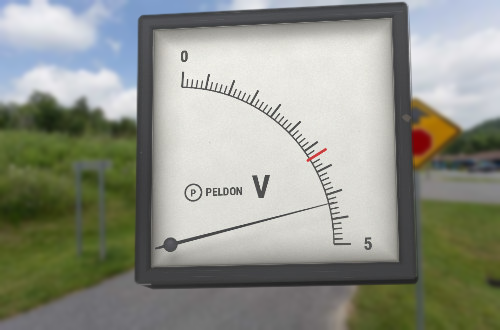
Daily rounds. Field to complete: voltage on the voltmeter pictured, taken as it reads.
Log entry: 4.2 V
